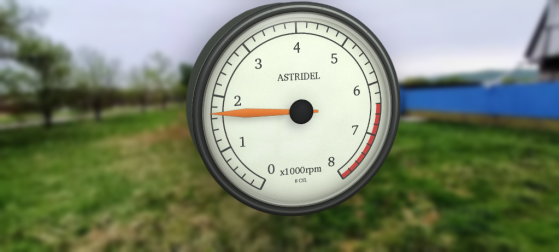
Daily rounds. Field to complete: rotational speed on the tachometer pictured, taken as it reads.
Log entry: 1700 rpm
